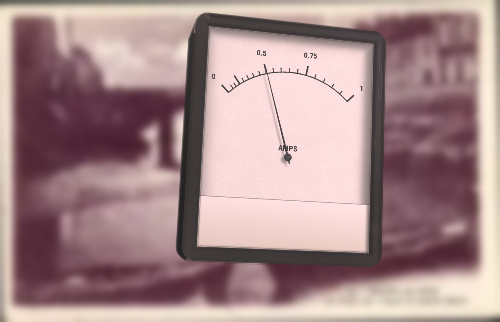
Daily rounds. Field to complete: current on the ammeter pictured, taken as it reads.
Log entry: 0.5 A
